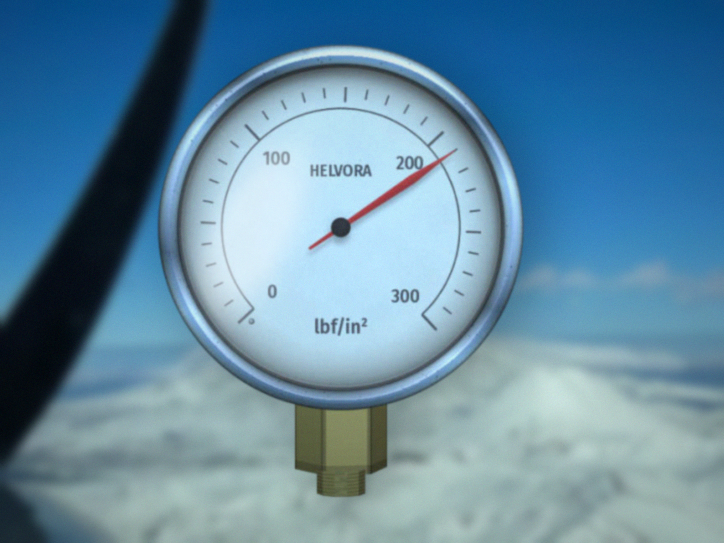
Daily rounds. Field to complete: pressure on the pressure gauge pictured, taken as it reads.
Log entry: 210 psi
